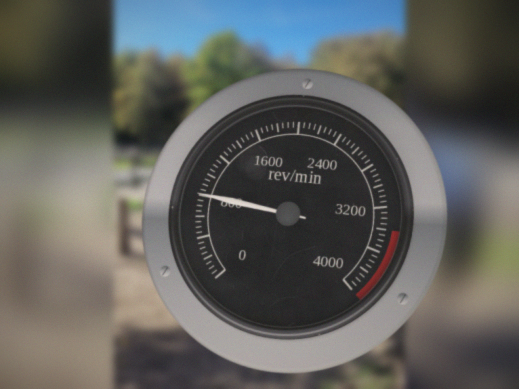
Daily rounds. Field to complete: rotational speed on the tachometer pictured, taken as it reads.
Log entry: 800 rpm
